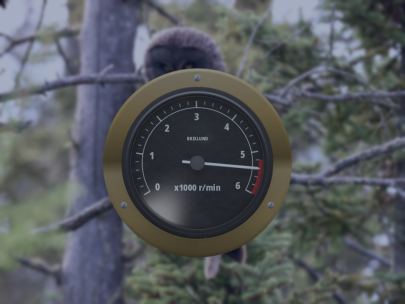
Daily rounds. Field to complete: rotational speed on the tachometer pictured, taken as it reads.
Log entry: 5400 rpm
